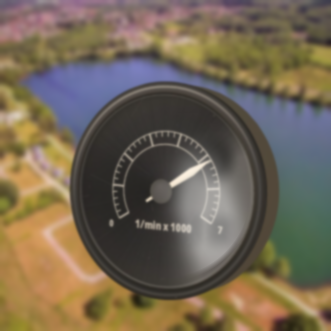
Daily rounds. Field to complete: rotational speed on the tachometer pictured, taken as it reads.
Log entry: 5200 rpm
